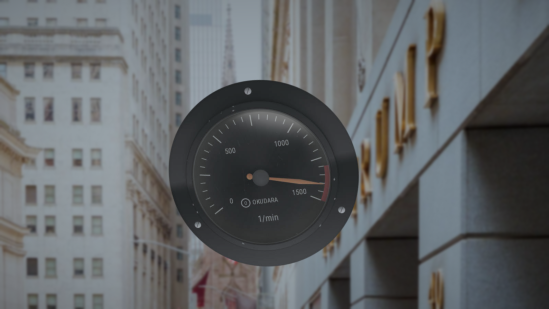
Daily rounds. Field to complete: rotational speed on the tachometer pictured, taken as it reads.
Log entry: 1400 rpm
